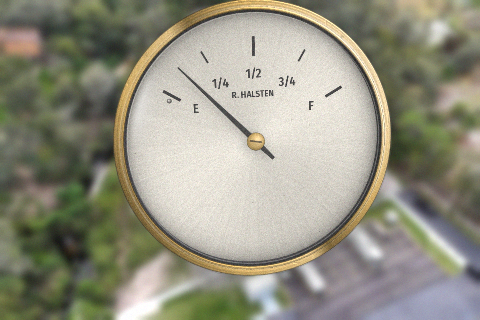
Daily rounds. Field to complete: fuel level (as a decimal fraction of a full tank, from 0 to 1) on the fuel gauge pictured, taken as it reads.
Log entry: 0.125
